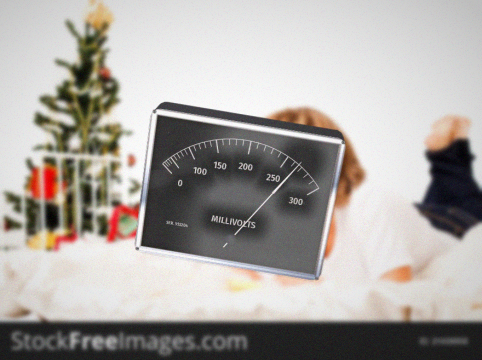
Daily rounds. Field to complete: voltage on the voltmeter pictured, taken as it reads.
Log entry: 265 mV
